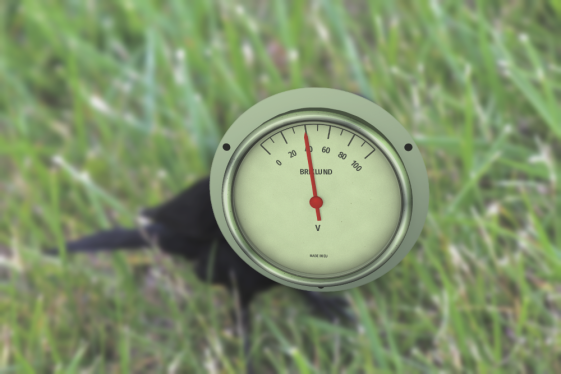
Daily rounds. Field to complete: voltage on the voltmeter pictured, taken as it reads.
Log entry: 40 V
